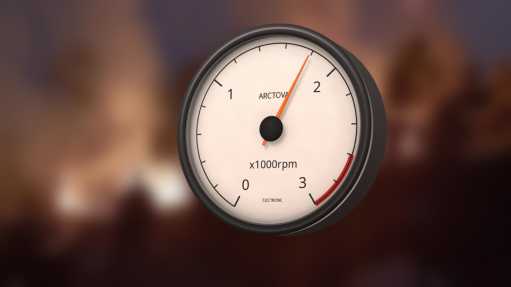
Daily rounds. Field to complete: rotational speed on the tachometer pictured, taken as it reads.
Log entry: 1800 rpm
